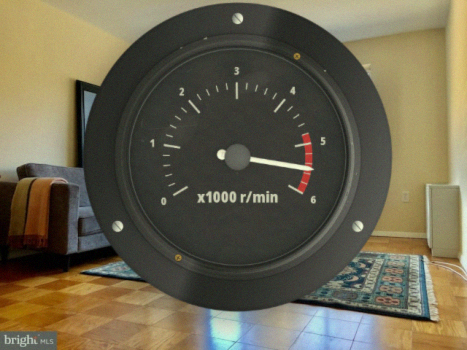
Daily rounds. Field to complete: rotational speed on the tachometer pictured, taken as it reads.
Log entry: 5500 rpm
